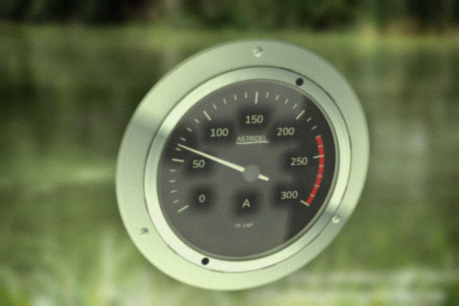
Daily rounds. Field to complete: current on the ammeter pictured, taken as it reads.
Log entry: 65 A
